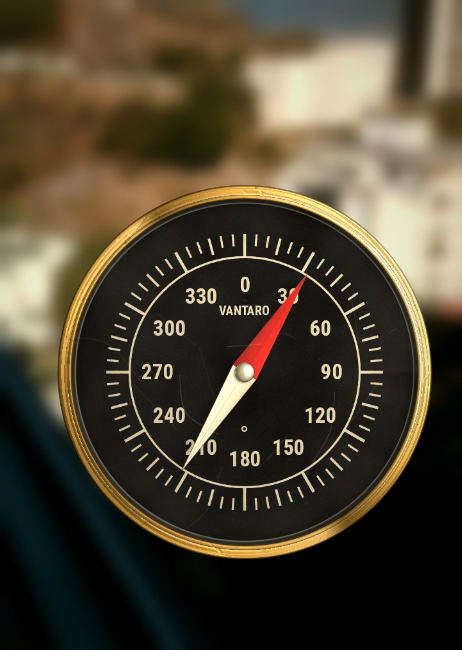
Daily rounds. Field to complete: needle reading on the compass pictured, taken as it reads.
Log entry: 32.5 °
